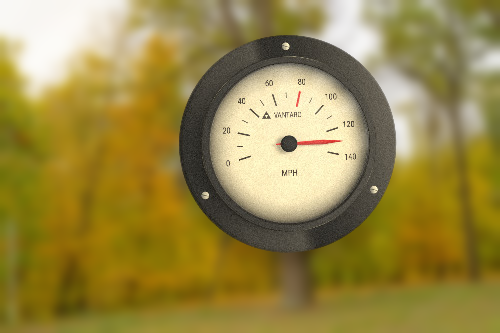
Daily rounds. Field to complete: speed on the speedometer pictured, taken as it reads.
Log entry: 130 mph
